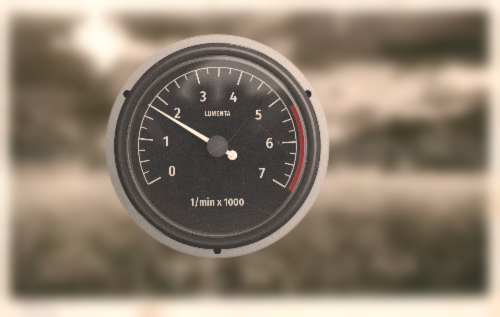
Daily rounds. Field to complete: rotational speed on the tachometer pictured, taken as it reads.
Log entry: 1750 rpm
